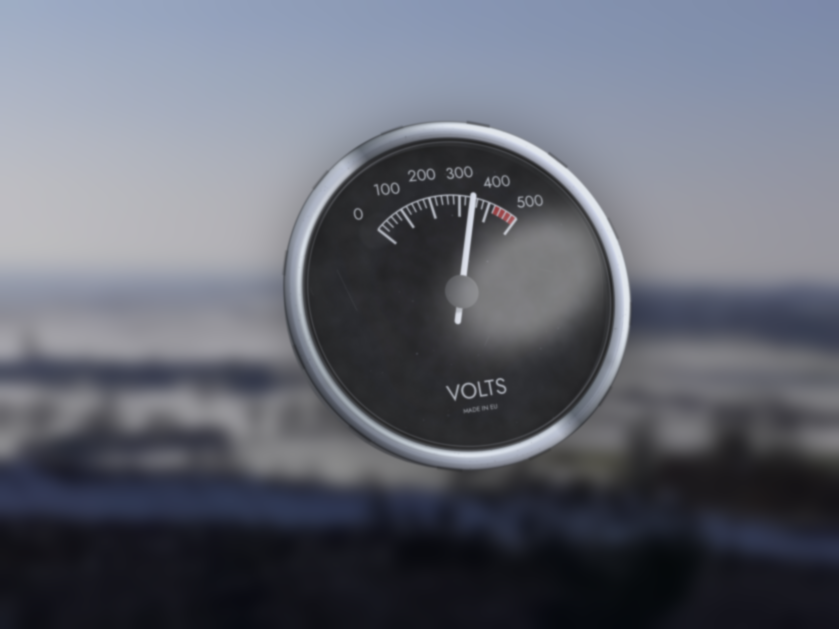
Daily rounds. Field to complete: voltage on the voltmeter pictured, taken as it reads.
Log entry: 340 V
